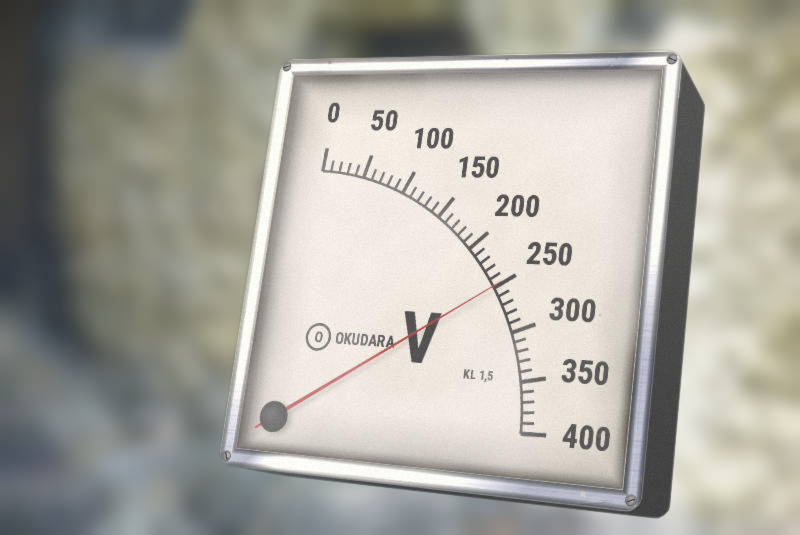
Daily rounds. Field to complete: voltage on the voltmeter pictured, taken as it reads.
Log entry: 250 V
